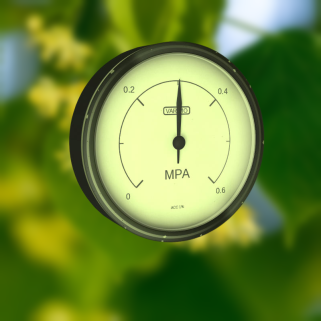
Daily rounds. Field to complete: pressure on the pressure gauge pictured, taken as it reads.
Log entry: 0.3 MPa
